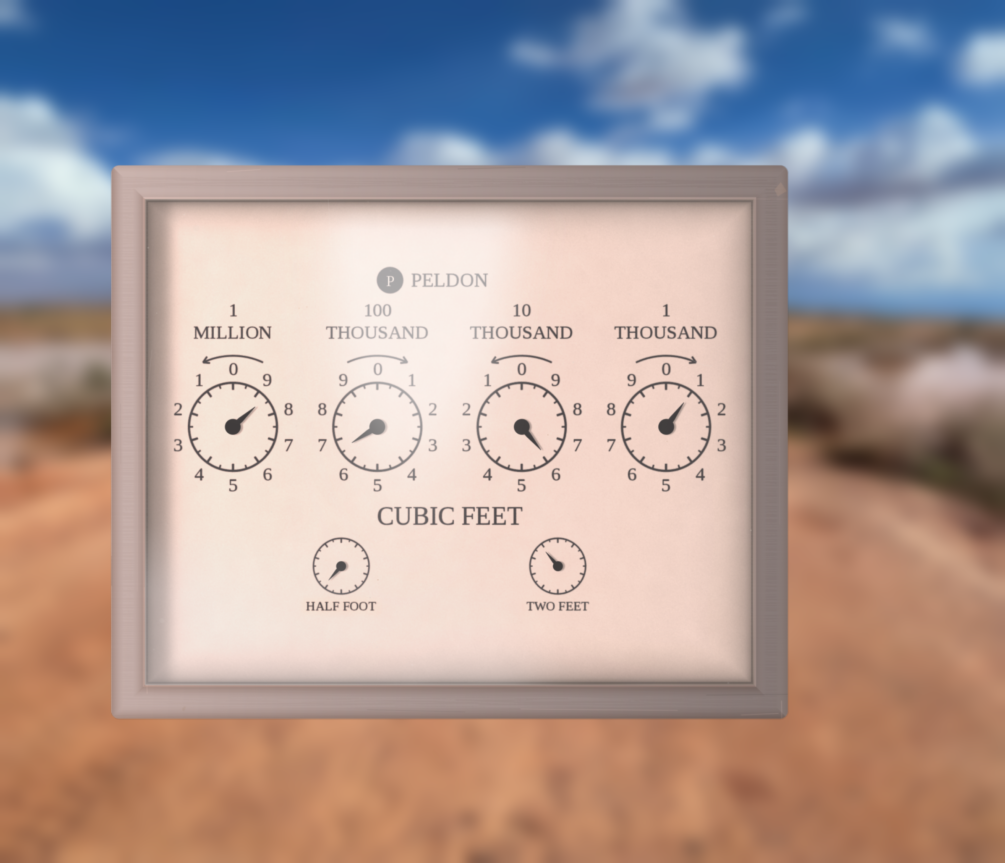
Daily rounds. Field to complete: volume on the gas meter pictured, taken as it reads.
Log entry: 866100 ft³
